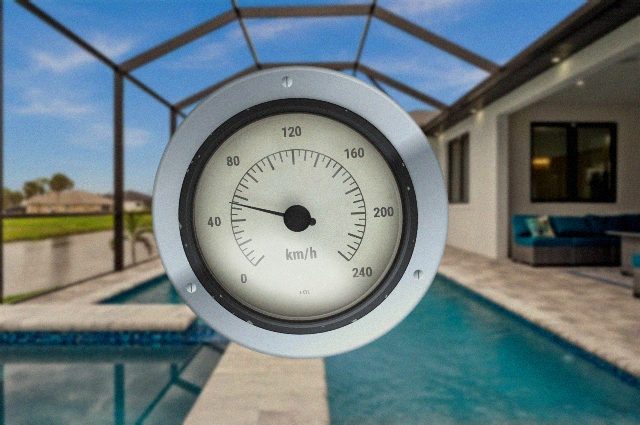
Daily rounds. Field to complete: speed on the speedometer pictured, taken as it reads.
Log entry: 55 km/h
